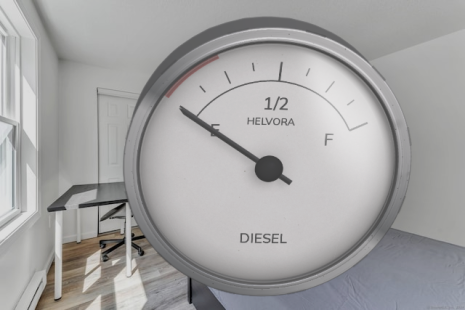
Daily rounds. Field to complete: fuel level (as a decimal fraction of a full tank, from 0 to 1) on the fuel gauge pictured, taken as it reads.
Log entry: 0
